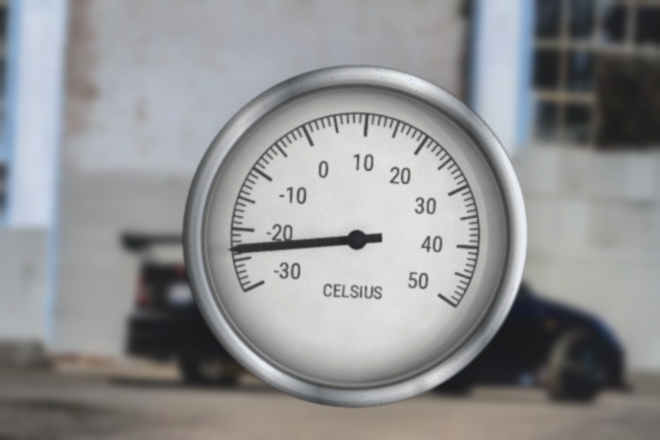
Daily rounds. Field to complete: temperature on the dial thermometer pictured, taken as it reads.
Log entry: -23 °C
